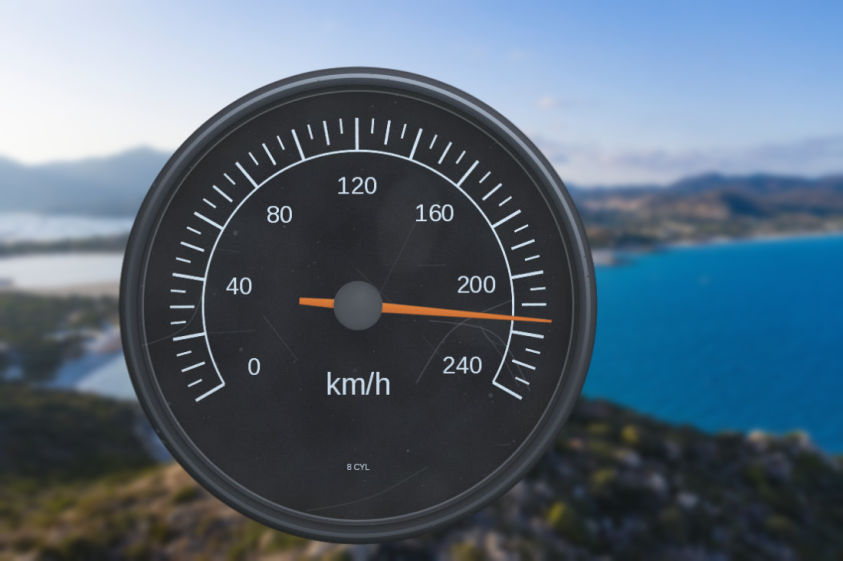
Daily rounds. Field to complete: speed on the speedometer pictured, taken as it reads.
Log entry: 215 km/h
